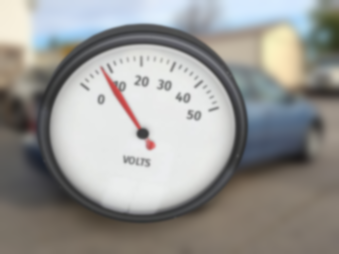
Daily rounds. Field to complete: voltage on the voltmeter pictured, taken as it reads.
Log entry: 8 V
